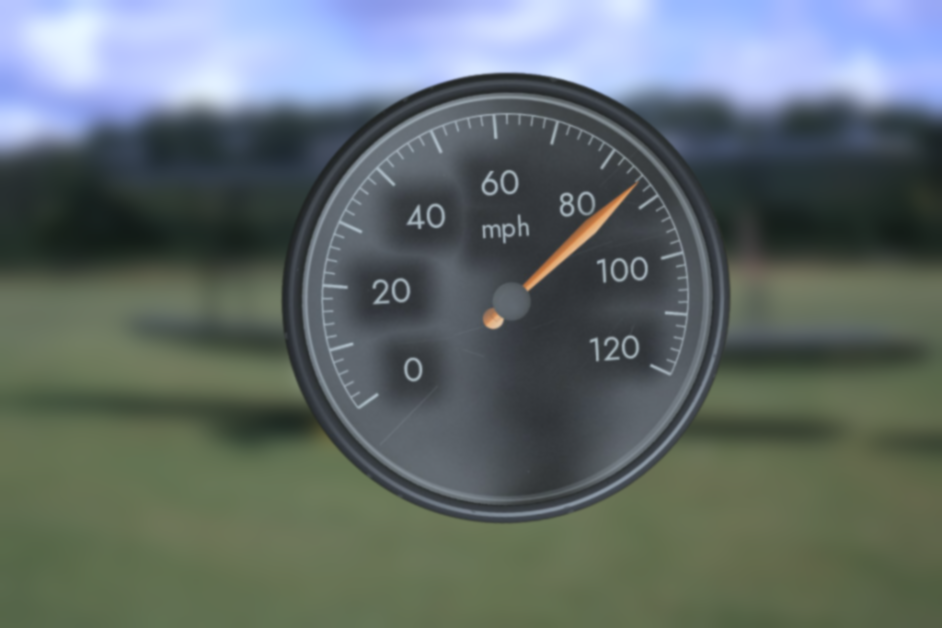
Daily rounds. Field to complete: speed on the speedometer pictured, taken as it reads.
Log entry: 86 mph
